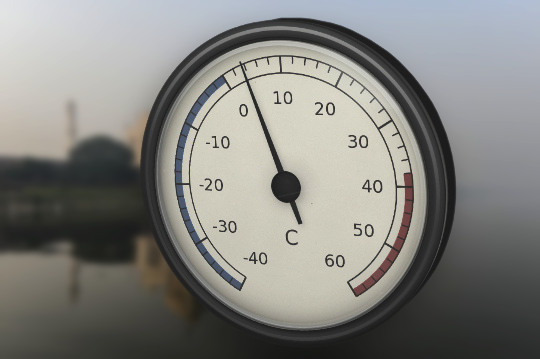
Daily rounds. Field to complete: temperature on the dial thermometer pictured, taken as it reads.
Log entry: 4 °C
